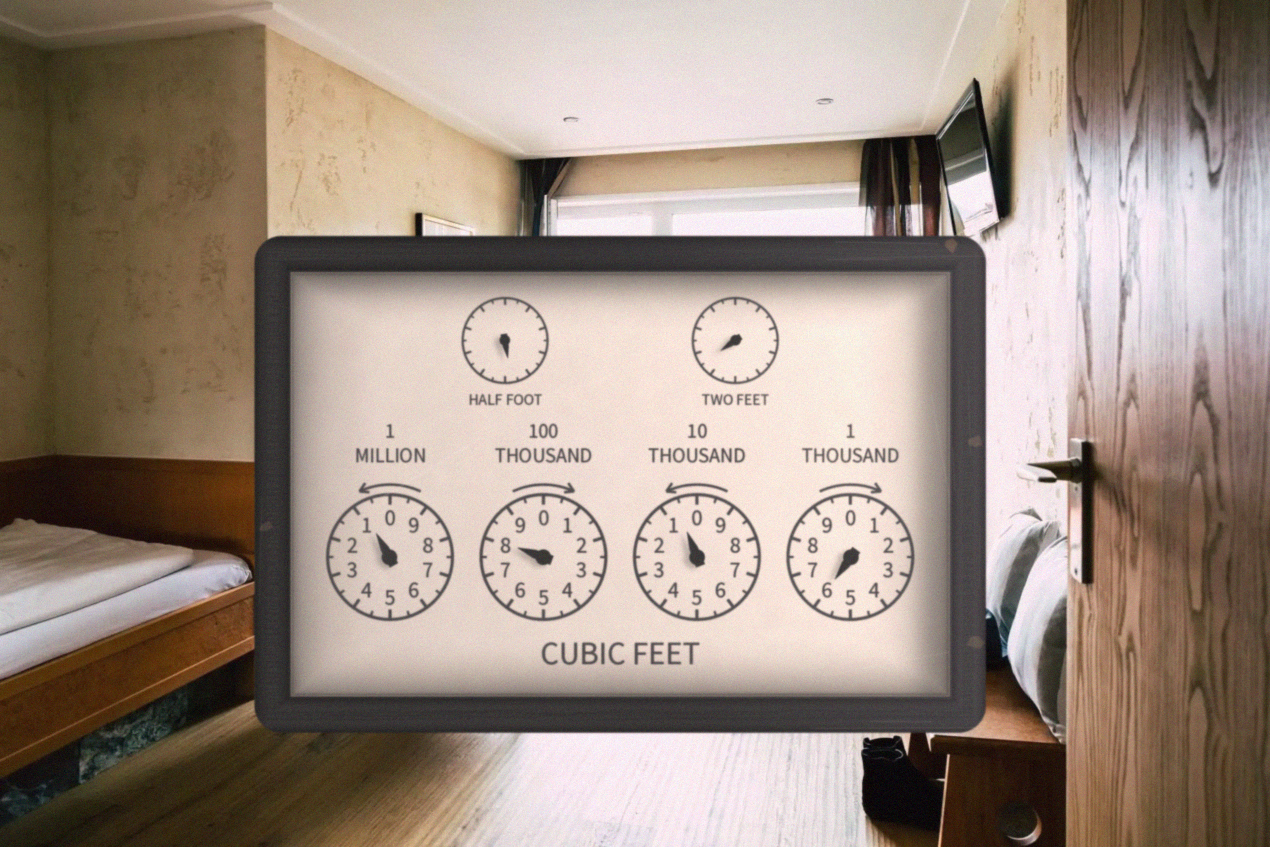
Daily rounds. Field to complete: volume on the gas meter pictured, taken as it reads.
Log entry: 80600 ft³
